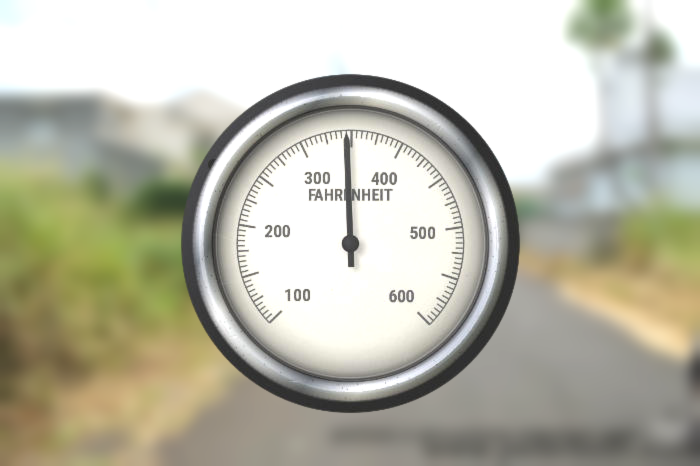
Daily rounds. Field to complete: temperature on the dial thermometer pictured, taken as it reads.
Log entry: 345 °F
